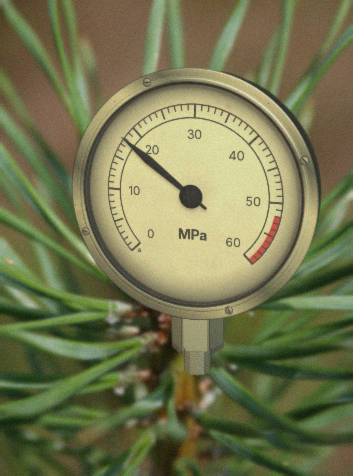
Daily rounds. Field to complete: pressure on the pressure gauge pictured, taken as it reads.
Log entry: 18 MPa
